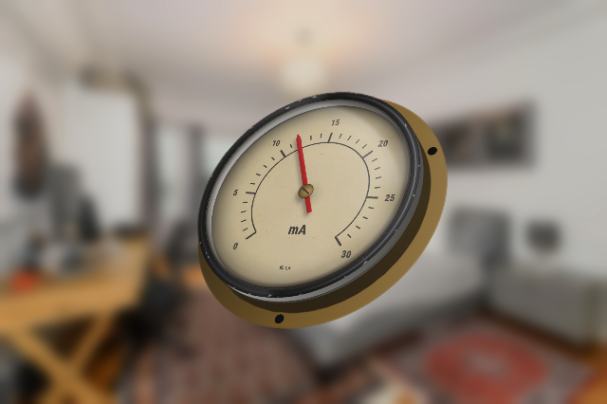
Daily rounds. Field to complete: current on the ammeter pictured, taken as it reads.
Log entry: 12 mA
